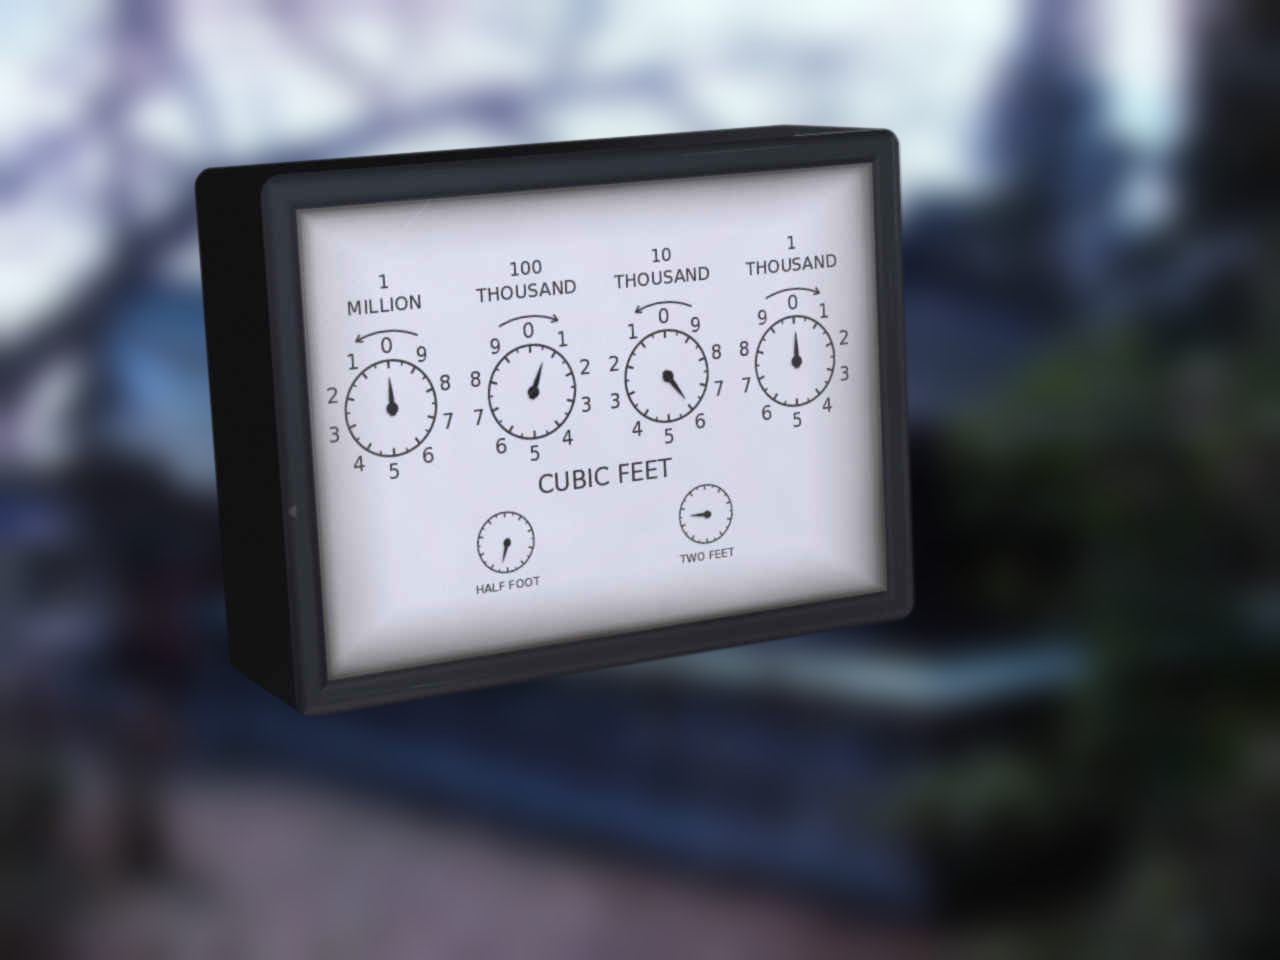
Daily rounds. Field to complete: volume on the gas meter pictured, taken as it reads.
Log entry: 6000 ft³
